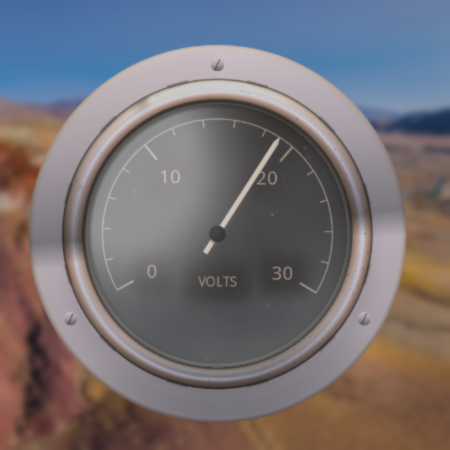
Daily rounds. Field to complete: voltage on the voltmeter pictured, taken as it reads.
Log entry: 19 V
